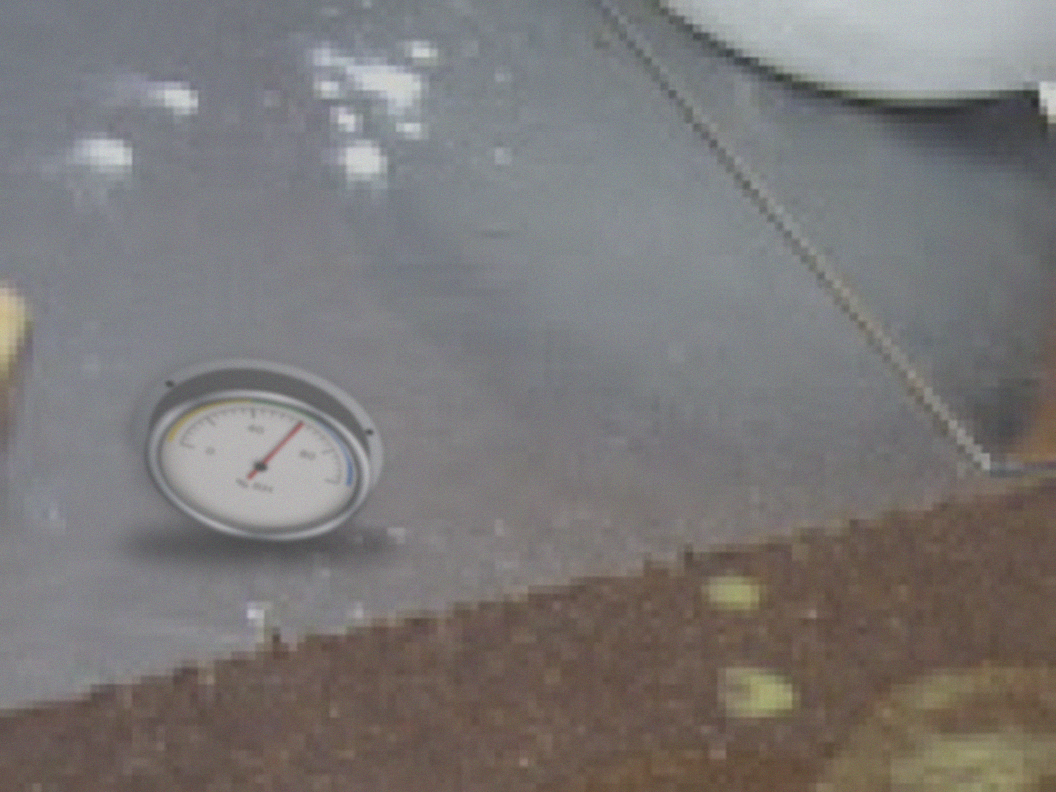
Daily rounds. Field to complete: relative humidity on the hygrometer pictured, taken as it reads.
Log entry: 60 %
